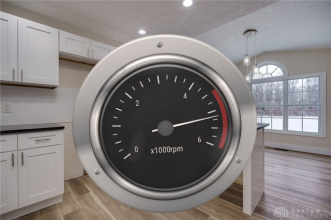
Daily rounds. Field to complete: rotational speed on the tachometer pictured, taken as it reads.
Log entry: 5125 rpm
